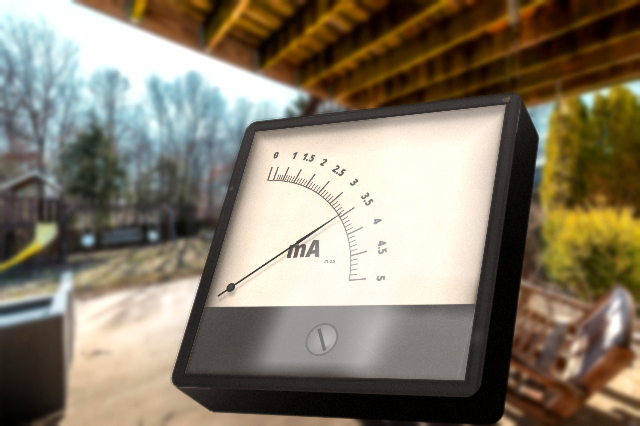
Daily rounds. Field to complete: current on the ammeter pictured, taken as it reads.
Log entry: 3.5 mA
